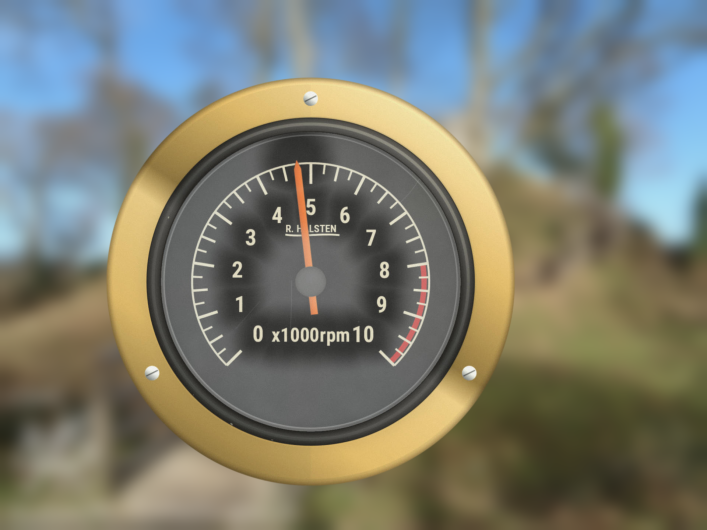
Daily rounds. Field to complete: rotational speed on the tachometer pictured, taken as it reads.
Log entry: 4750 rpm
